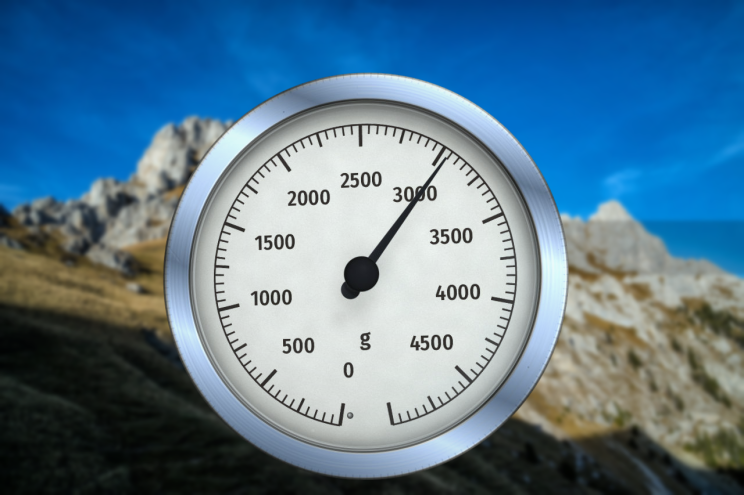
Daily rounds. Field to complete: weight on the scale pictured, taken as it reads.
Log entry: 3050 g
